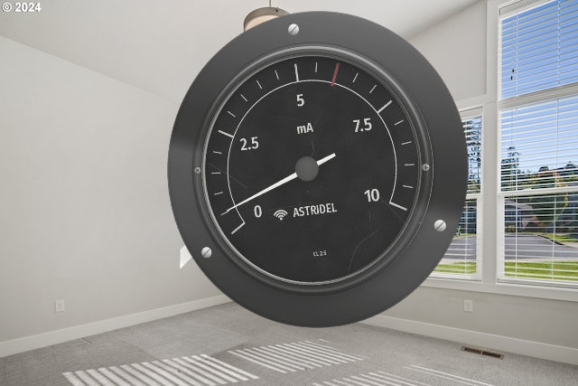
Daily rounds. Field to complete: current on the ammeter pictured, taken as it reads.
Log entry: 0.5 mA
